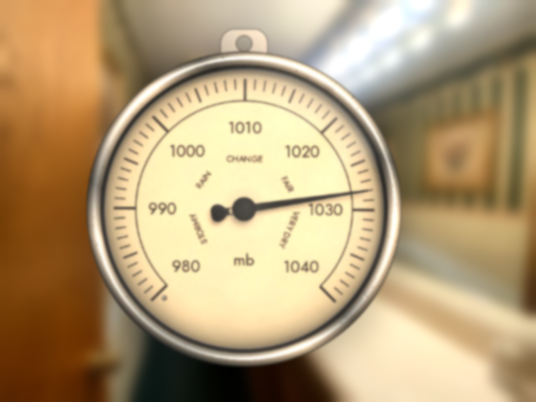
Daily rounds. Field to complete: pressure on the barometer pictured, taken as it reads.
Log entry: 1028 mbar
